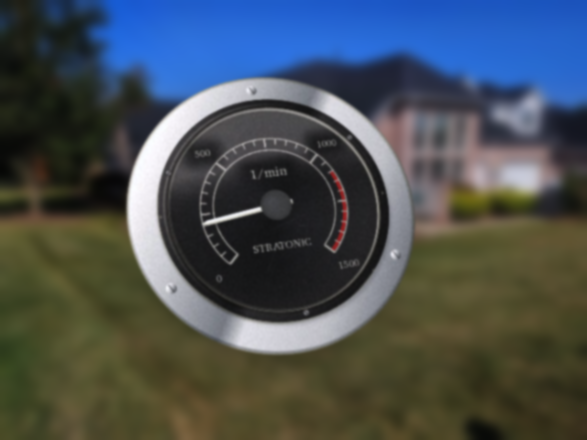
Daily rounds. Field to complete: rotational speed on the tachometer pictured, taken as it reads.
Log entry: 200 rpm
